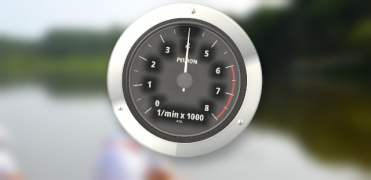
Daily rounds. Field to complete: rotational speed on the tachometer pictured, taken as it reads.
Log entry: 4000 rpm
